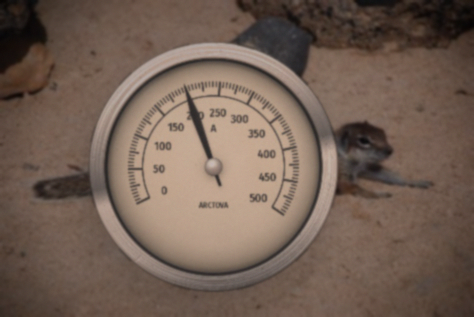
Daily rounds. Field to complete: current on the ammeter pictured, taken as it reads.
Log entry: 200 A
